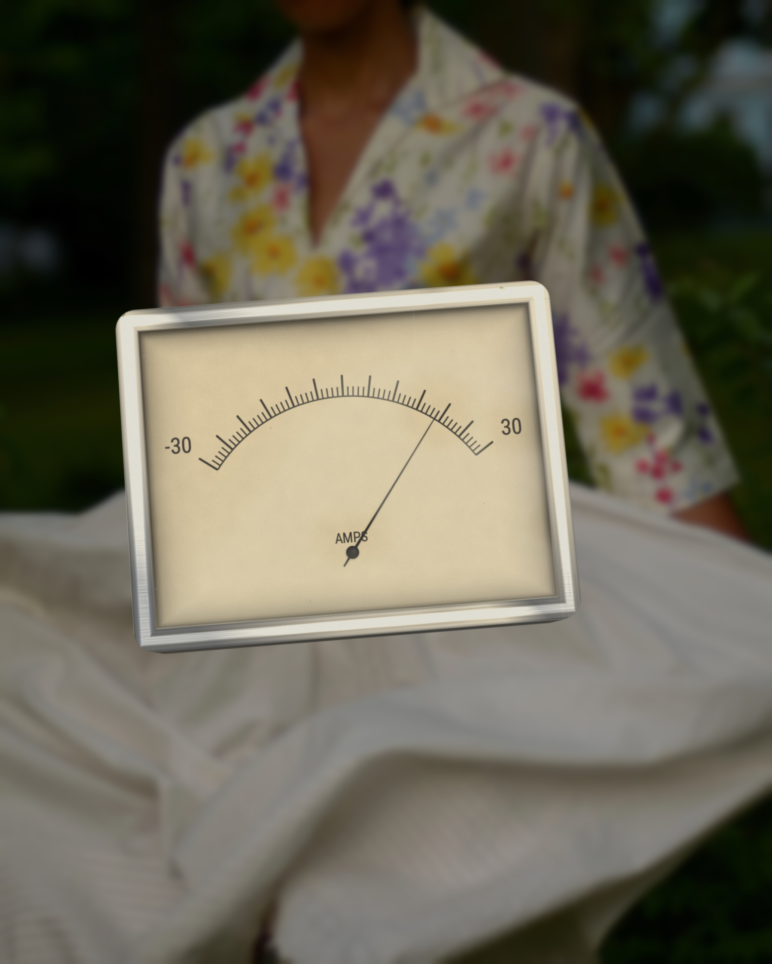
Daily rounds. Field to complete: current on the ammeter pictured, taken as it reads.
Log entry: 19 A
